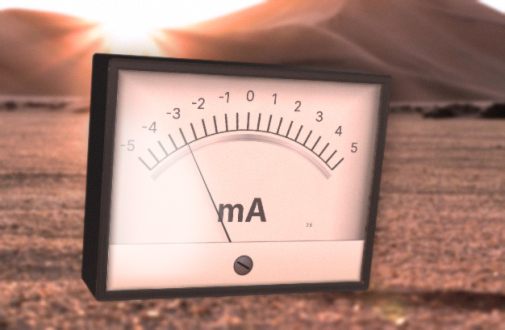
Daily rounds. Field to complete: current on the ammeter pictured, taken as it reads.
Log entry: -3 mA
